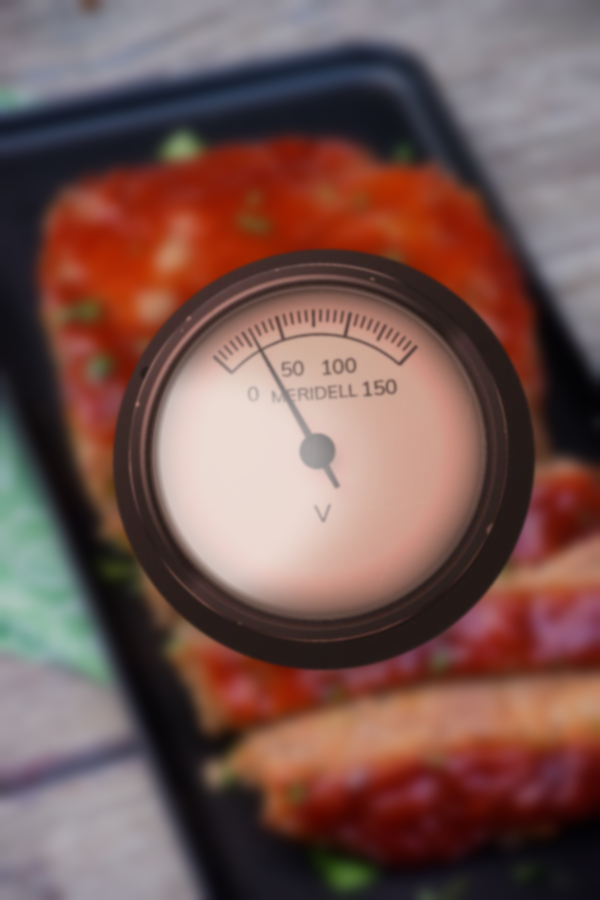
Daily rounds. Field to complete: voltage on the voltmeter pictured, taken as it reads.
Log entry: 30 V
